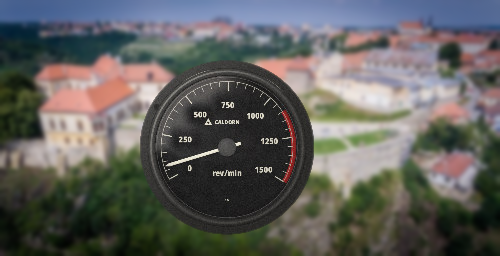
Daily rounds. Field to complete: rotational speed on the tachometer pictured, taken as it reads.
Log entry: 75 rpm
